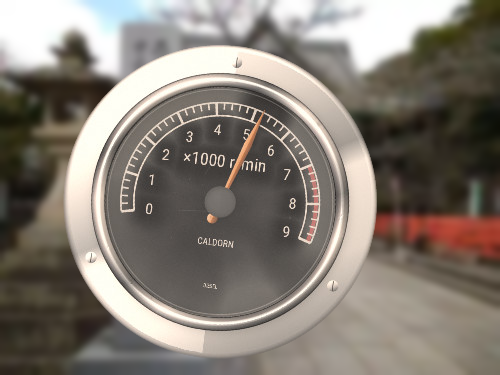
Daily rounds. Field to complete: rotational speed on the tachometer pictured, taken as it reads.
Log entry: 5200 rpm
